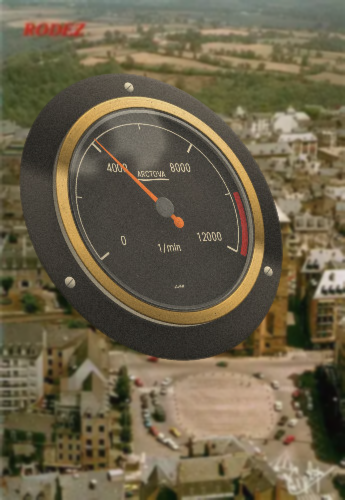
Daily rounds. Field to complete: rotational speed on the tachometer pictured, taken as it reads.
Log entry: 4000 rpm
